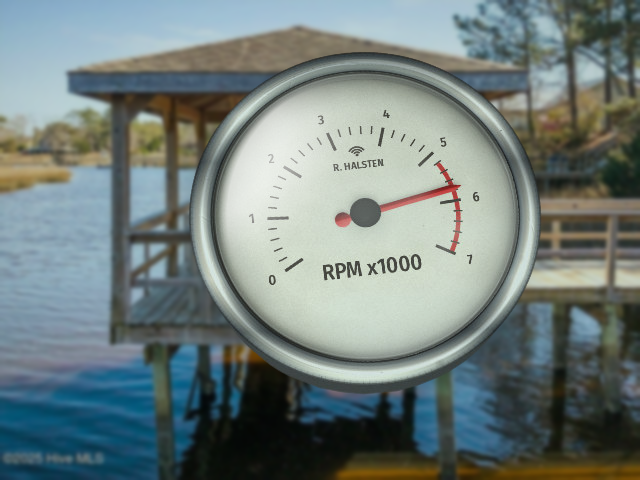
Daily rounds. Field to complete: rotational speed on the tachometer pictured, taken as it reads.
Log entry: 5800 rpm
